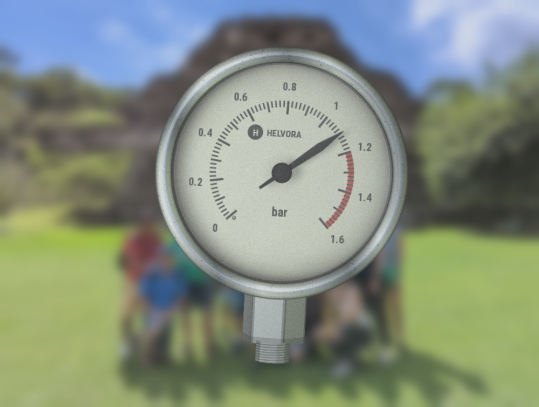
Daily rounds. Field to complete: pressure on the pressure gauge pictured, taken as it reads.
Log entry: 1.1 bar
